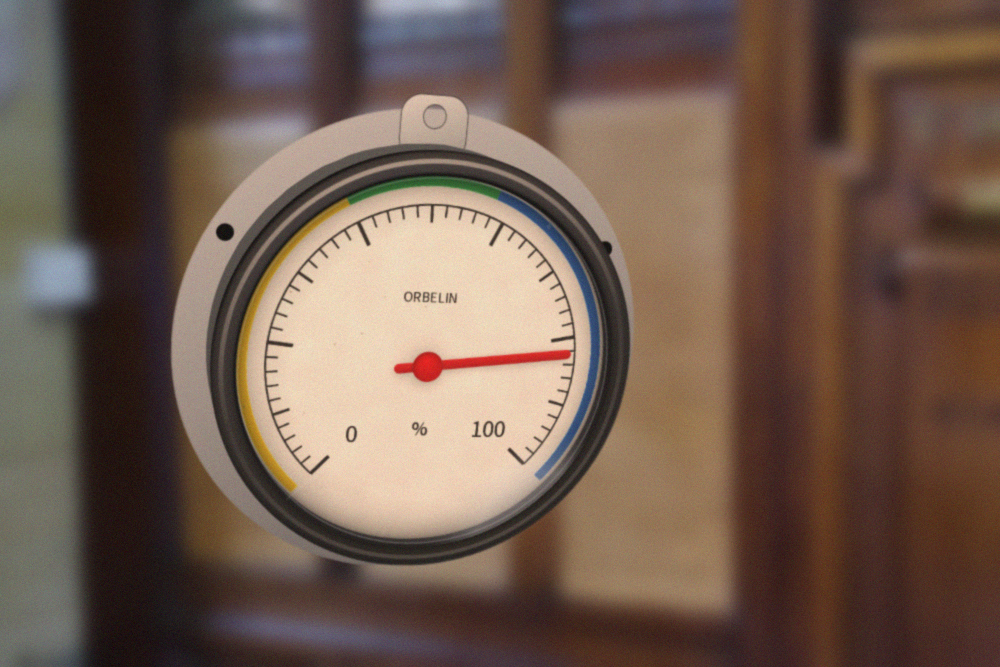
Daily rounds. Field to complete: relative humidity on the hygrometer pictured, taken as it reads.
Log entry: 82 %
